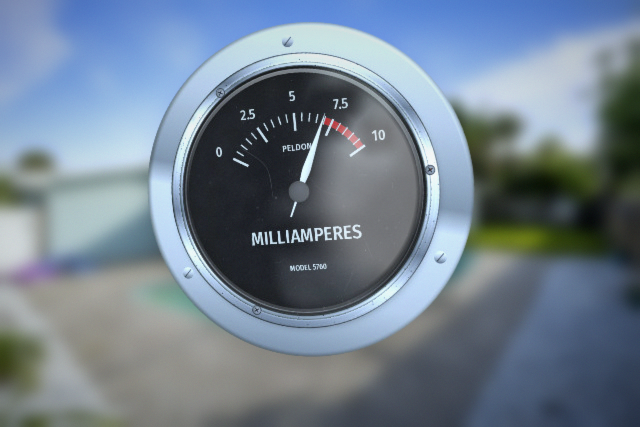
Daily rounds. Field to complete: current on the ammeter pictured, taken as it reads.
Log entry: 7 mA
